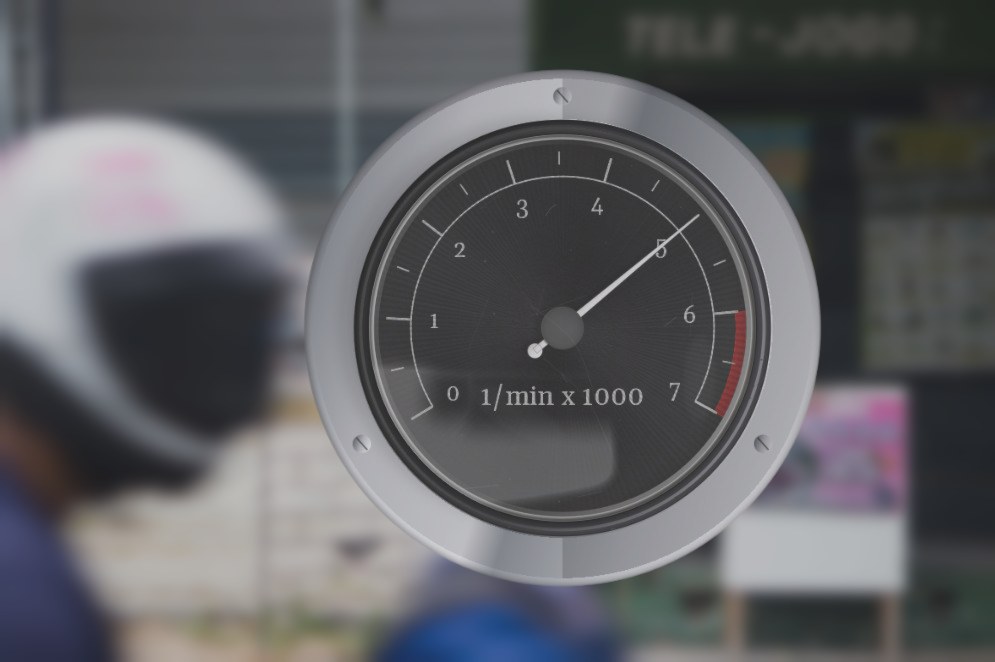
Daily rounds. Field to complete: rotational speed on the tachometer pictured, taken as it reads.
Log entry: 5000 rpm
